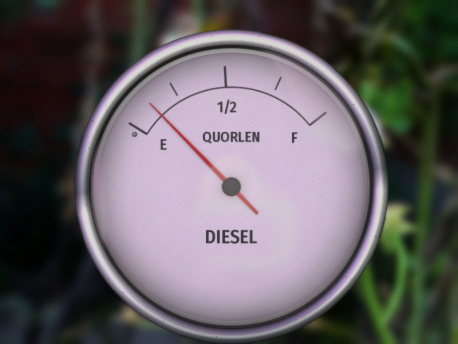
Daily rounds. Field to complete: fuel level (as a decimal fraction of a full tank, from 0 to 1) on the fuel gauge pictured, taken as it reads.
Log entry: 0.125
